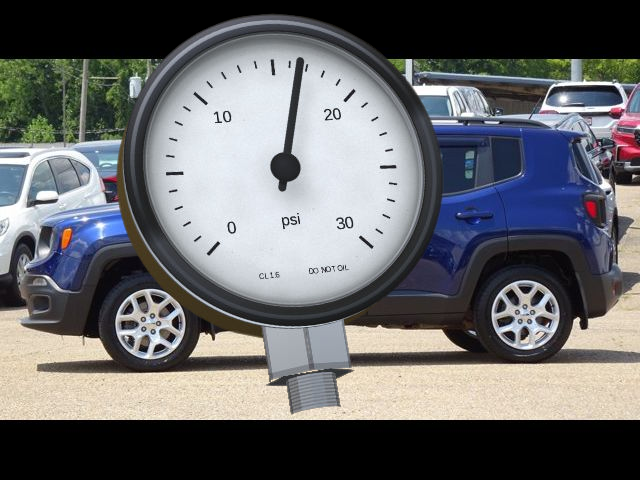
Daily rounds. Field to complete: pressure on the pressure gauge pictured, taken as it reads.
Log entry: 16.5 psi
